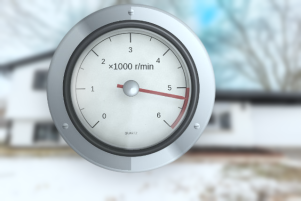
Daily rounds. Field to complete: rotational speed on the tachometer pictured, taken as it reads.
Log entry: 5250 rpm
